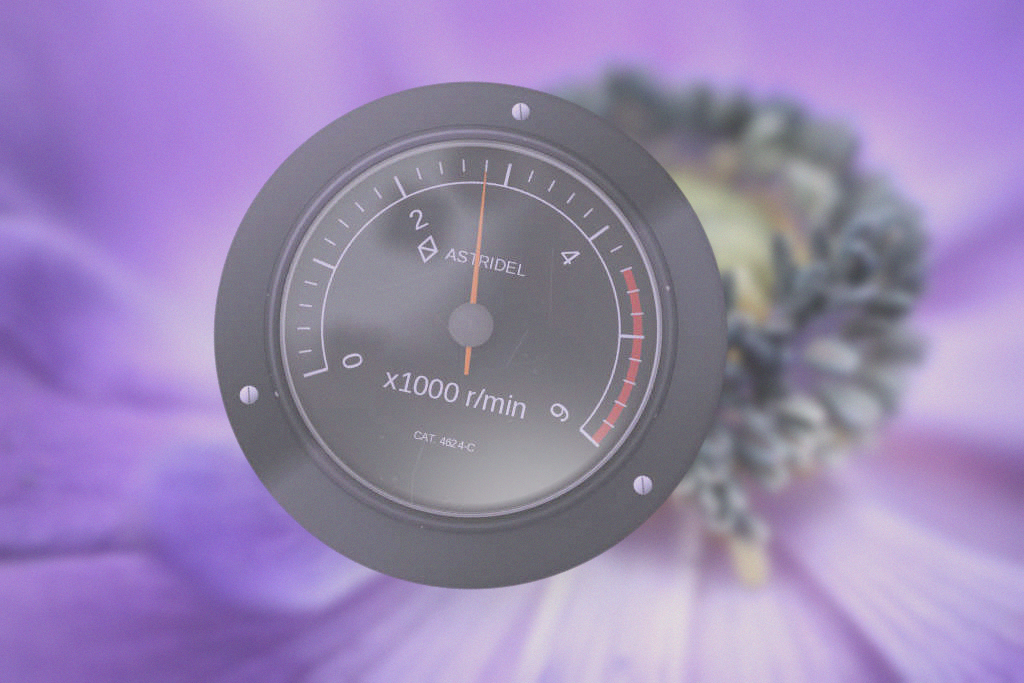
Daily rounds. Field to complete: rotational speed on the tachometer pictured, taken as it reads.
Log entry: 2800 rpm
